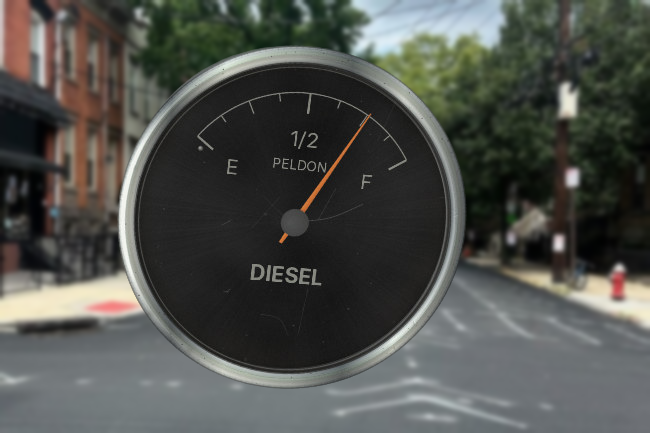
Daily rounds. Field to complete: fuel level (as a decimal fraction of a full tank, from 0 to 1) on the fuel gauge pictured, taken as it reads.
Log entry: 0.75
